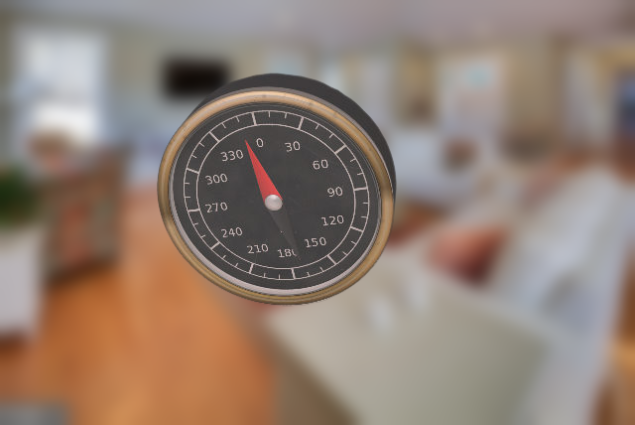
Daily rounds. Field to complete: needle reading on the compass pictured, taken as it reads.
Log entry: 350 °
